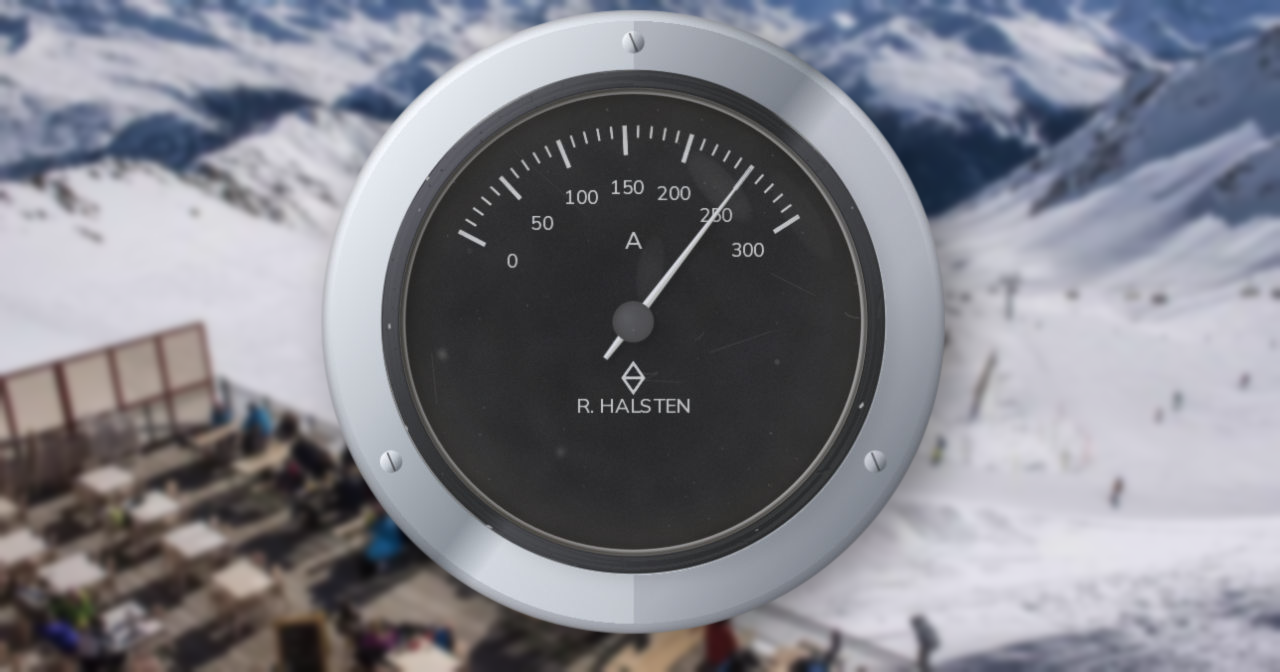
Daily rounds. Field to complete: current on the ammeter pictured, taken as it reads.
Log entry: 250 A
